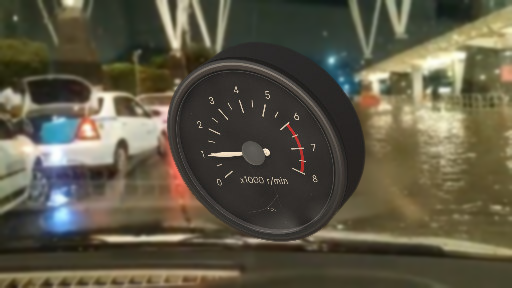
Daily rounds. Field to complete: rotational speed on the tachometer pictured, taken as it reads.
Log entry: 1000 rpm
